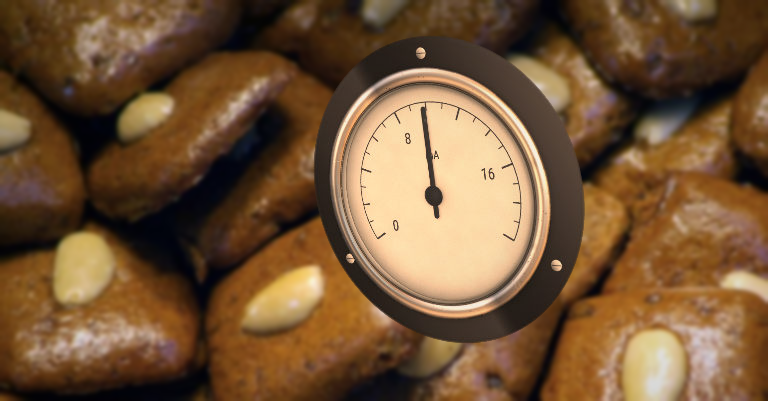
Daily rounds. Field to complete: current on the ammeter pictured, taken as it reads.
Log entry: 10 mA
